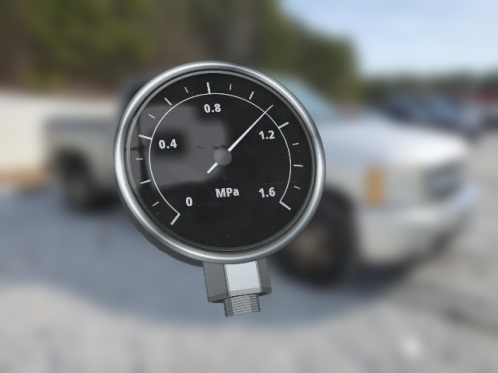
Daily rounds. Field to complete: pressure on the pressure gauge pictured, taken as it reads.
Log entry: 1.1 MPa
